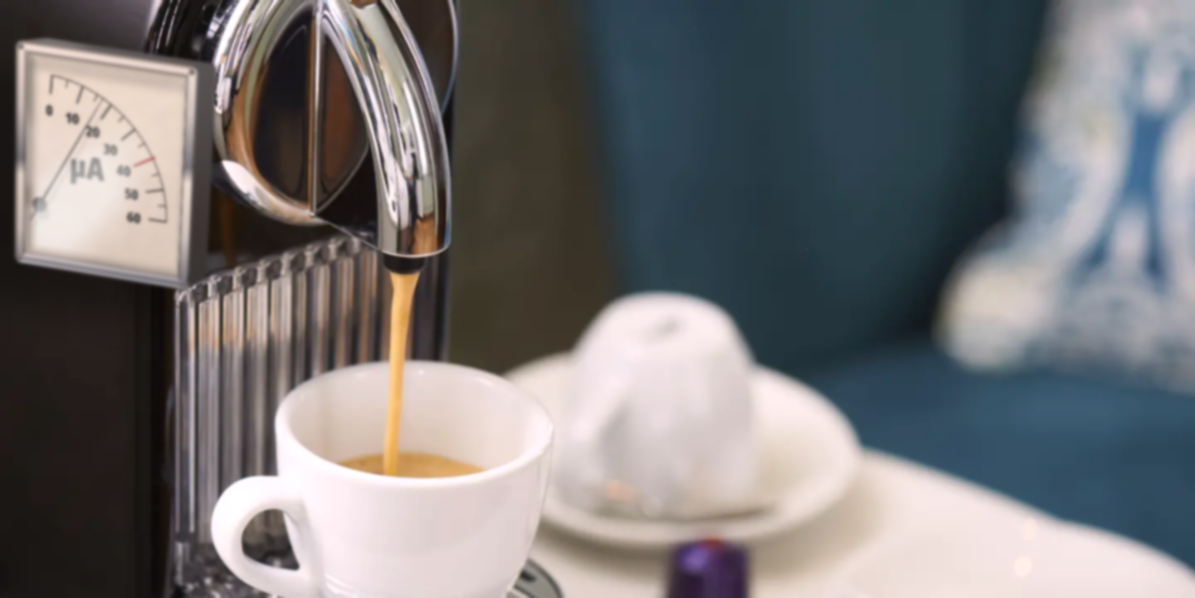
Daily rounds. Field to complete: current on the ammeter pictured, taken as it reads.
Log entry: 17.5 µA
